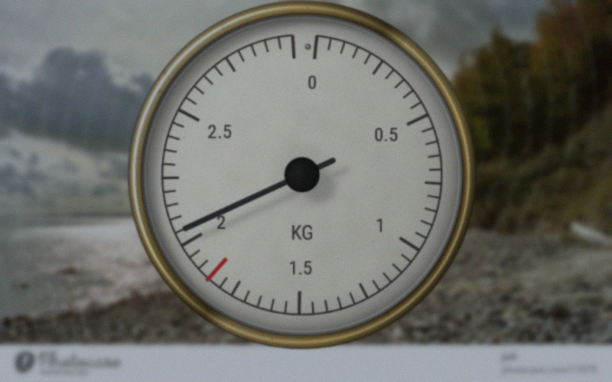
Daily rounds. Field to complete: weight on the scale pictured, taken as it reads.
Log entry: 2.05 kg
